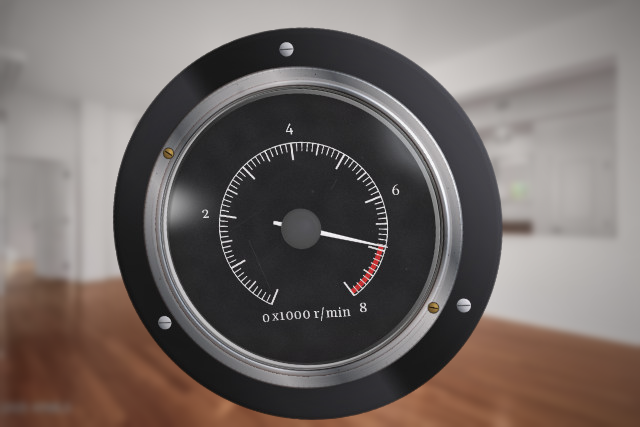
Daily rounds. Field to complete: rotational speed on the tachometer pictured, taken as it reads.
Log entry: 6900 rpm
